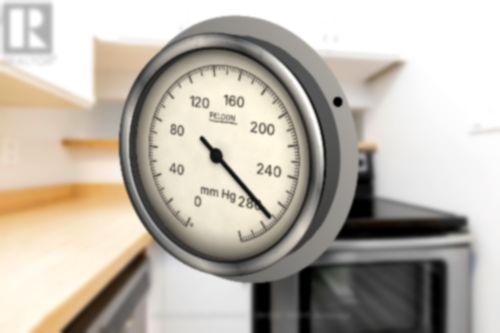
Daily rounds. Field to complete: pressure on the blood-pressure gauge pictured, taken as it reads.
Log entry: 270 mmHg
